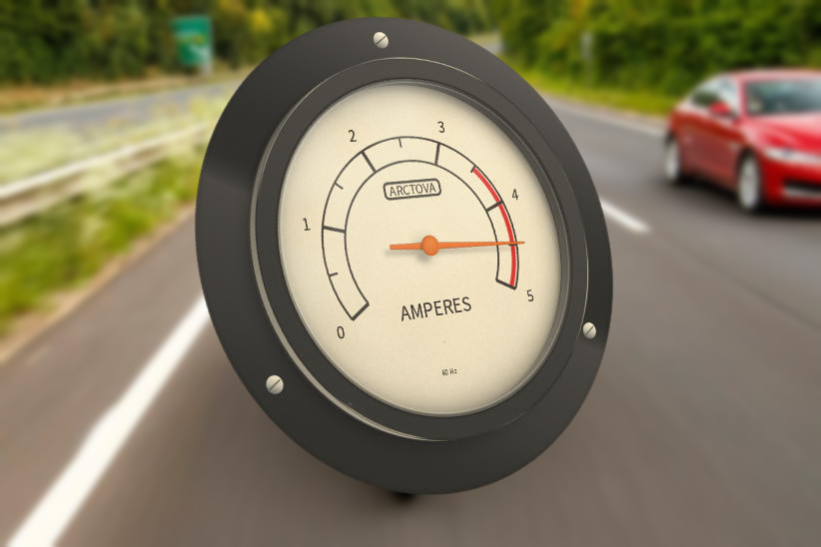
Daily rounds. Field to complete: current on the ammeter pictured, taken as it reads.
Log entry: 4.5 A
